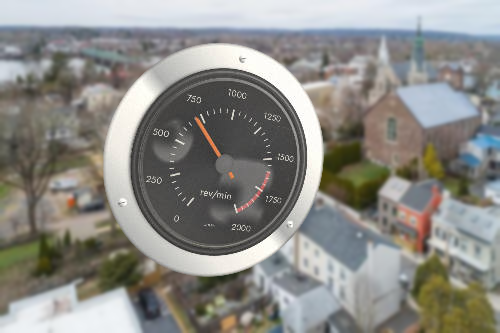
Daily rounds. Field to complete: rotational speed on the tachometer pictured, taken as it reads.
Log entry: 700 rpm
